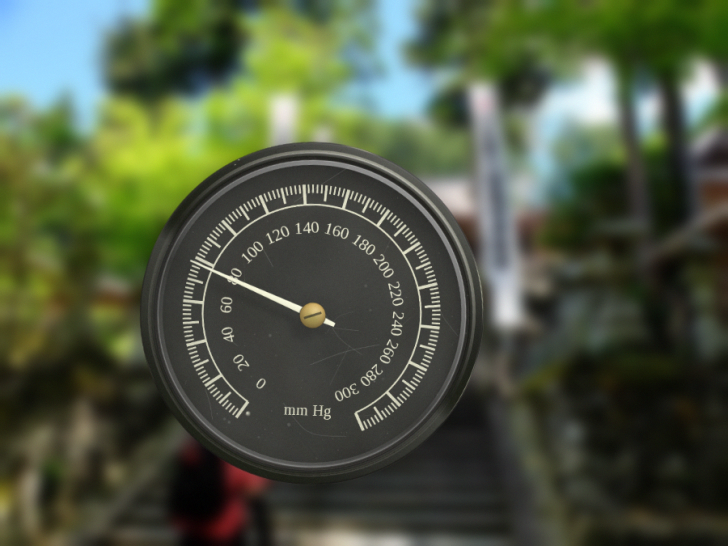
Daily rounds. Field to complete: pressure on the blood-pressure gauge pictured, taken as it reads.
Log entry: 78 mmHg
